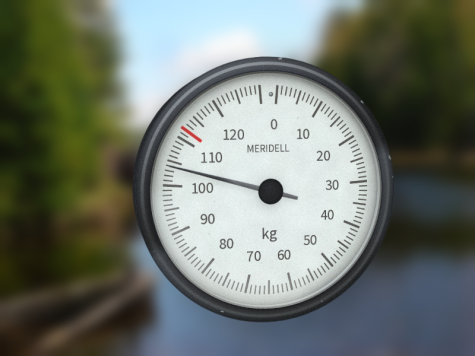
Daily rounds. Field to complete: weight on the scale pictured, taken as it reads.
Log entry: 104 kg
